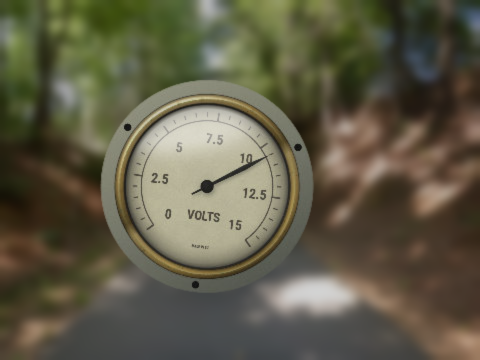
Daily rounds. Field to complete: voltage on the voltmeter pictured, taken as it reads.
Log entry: 10.5 V
